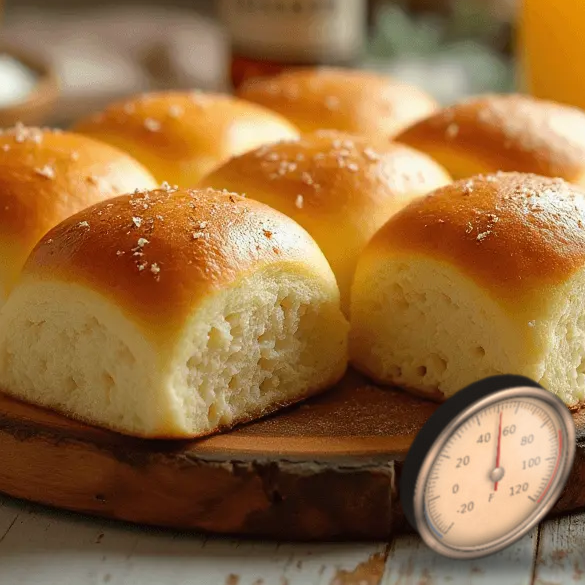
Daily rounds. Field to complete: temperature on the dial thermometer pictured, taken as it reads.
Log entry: 50 °F
